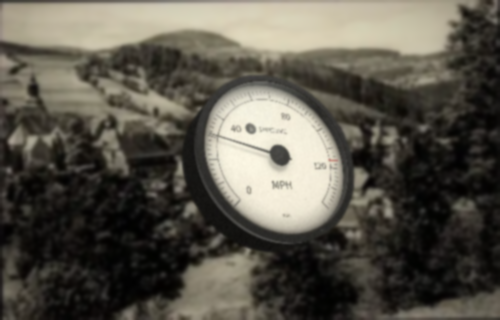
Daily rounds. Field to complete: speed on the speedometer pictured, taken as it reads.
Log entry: 30 mph
